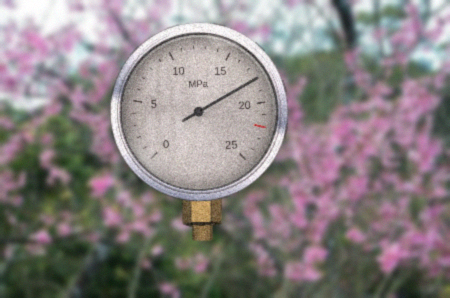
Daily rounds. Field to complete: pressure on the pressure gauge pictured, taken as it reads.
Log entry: 18 MPa
